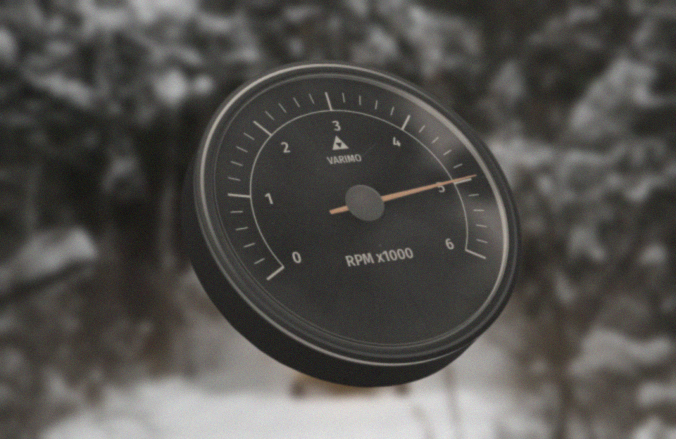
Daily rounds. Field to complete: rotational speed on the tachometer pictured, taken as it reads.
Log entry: 5000 rpm
